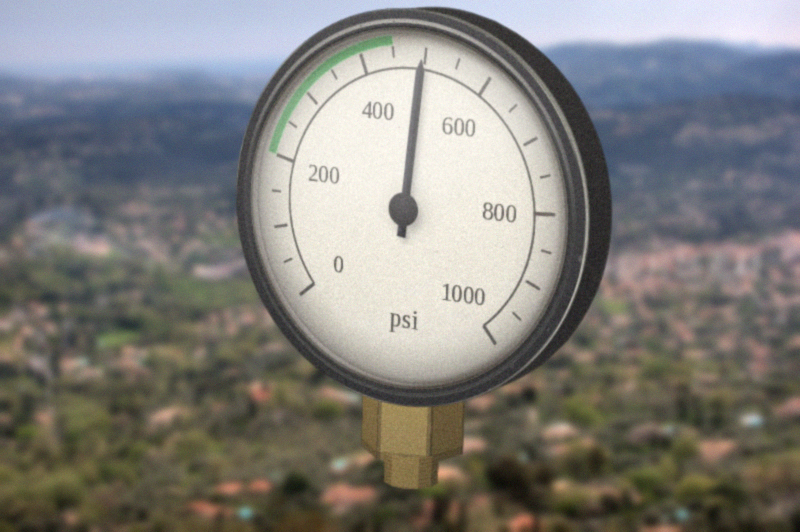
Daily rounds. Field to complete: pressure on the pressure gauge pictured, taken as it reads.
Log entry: 500 psi
